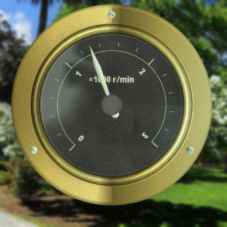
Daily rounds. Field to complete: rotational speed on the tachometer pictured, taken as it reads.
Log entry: 1300 rpm
